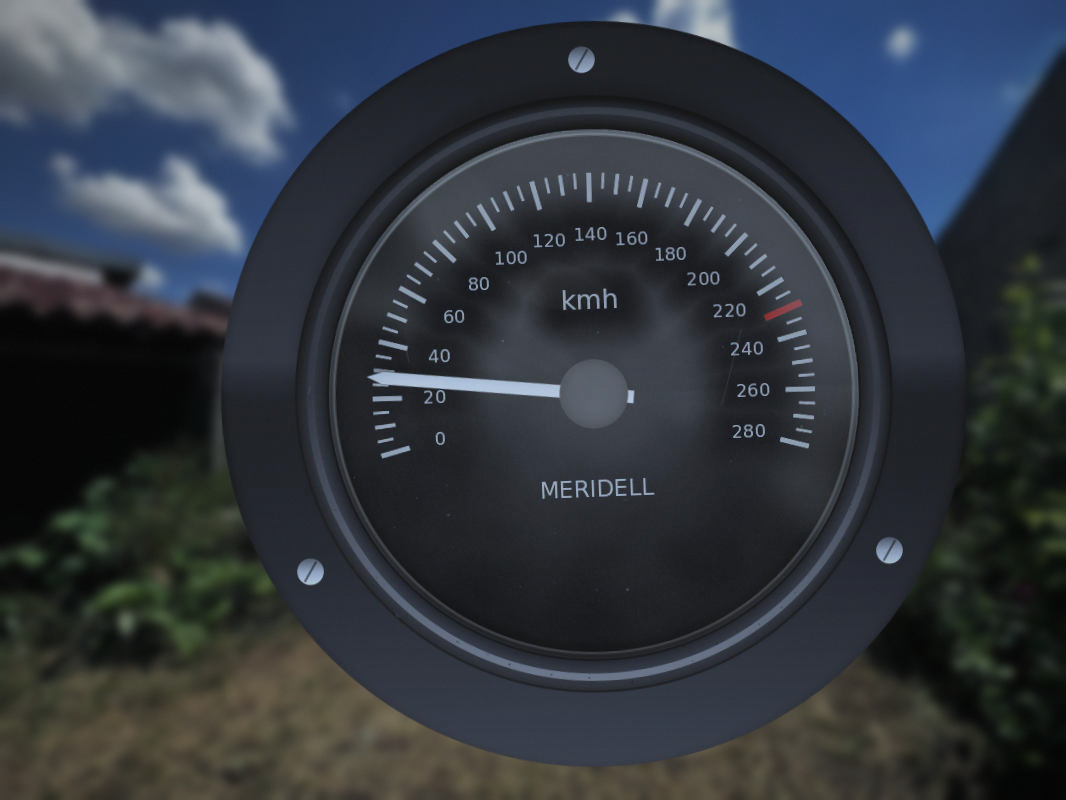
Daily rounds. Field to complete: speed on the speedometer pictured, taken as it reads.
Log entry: 27.5 km/h
